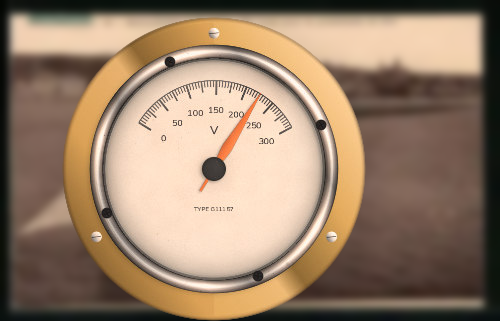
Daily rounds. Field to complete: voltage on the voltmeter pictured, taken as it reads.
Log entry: 225 V
